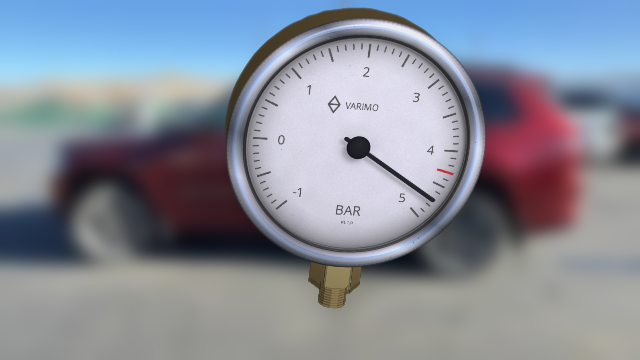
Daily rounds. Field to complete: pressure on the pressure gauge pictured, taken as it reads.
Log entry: 4.7 bar
